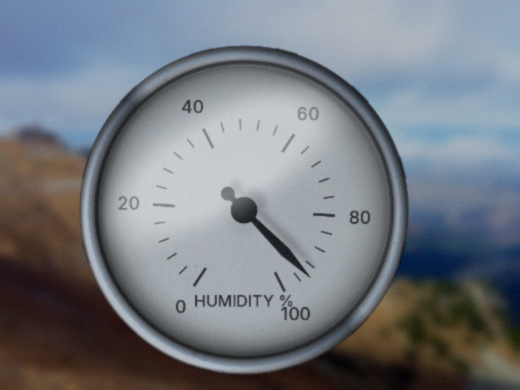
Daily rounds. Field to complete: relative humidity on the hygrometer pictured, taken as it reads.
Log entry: 94 %
